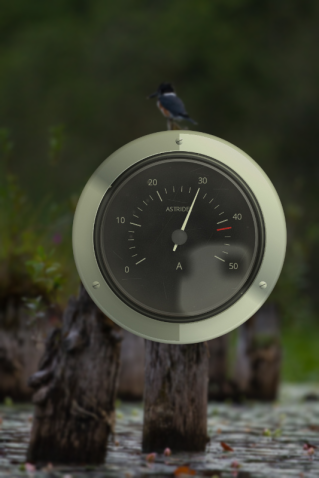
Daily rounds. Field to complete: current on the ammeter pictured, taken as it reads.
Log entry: 30 A
